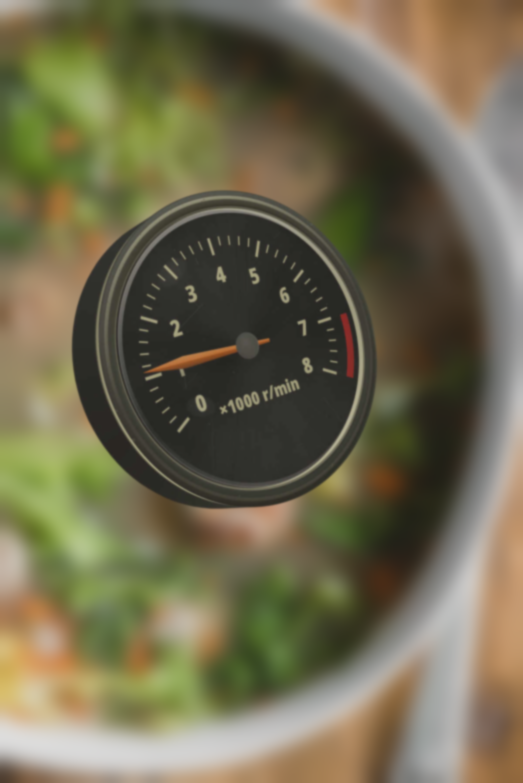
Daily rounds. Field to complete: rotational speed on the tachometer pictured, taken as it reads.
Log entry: 1100 rpm
